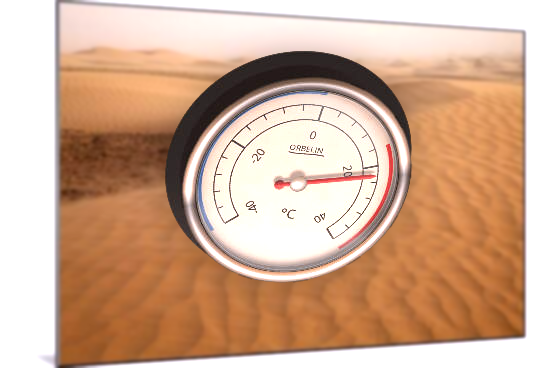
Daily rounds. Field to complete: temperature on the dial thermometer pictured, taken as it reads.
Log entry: 22 °C
